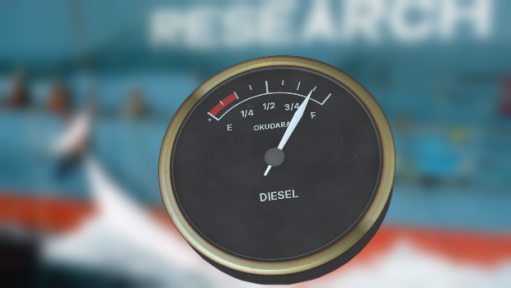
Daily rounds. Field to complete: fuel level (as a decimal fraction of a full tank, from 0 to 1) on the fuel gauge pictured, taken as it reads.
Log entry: 0.875
